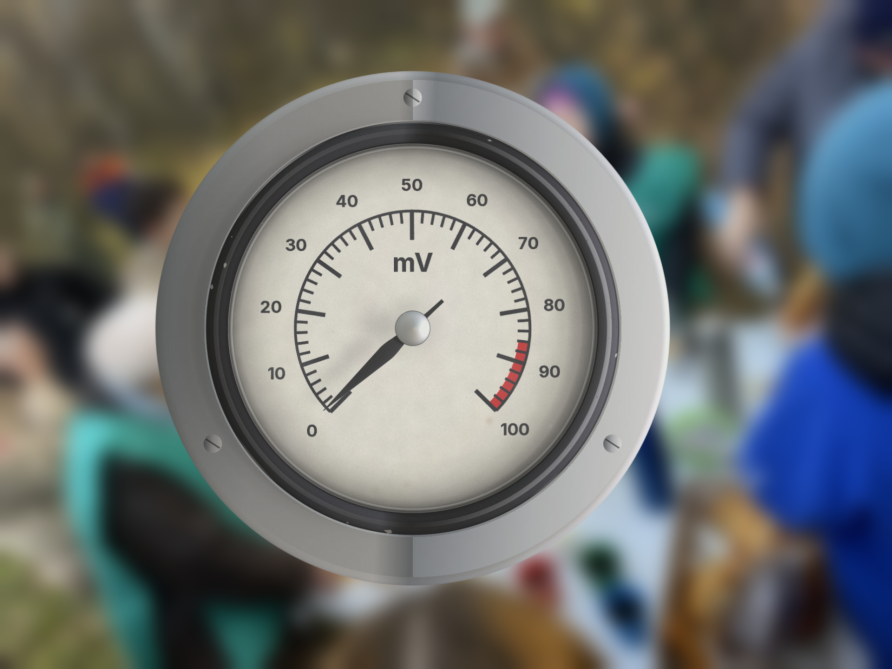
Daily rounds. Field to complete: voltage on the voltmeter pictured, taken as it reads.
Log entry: 1 mV
